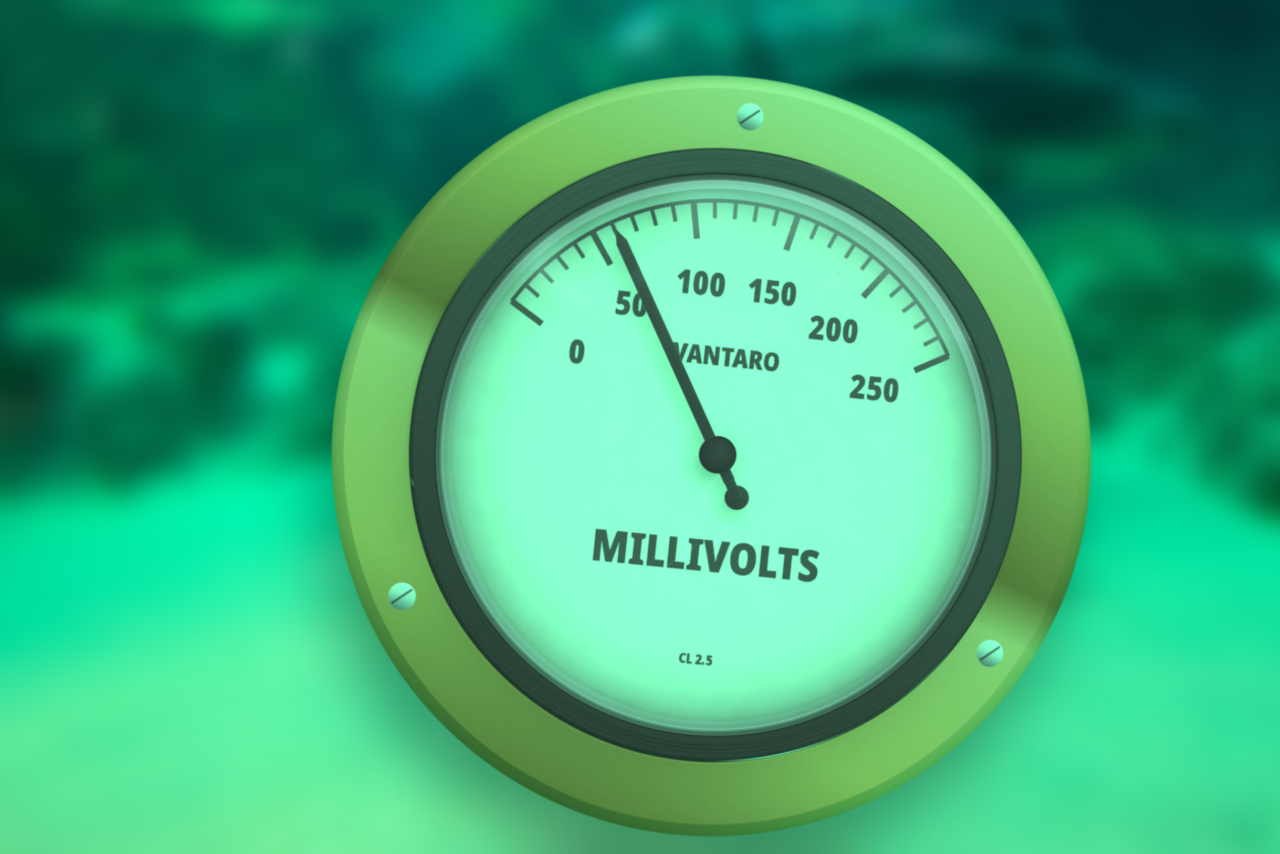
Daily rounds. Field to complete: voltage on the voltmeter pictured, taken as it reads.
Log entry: 60 mV
